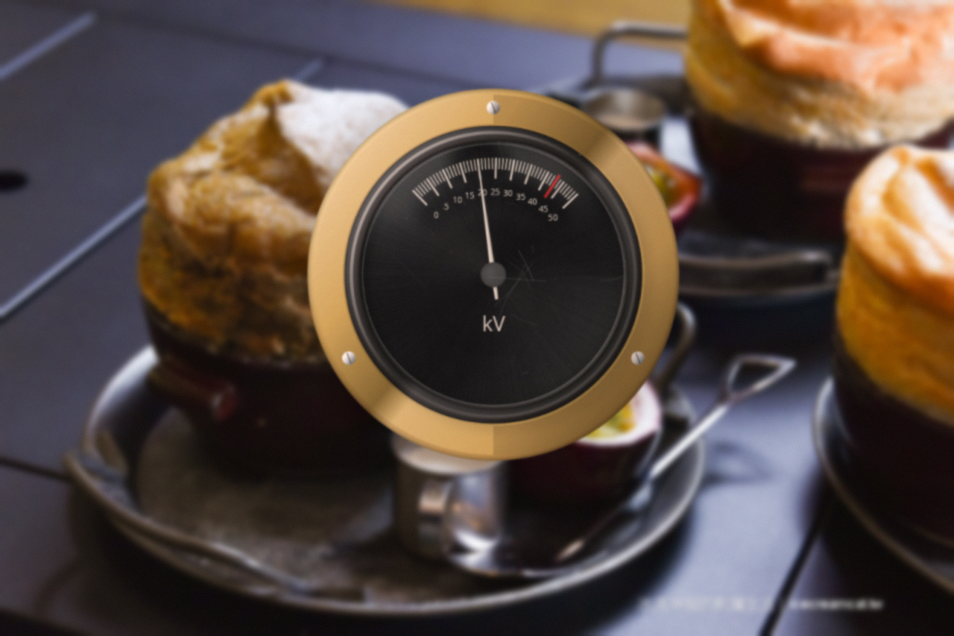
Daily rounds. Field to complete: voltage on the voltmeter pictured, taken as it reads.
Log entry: 20 kV
